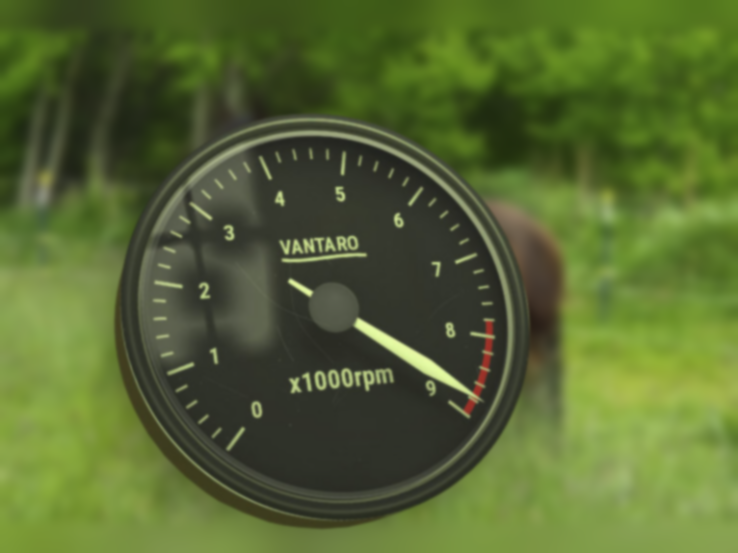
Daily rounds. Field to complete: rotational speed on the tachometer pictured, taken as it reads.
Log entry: 8800 rpm
